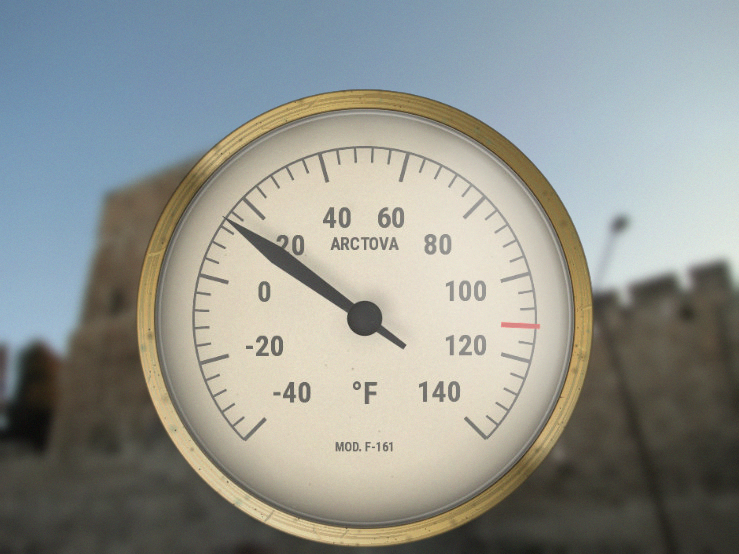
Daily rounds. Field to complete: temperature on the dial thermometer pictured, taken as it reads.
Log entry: 14 °F
